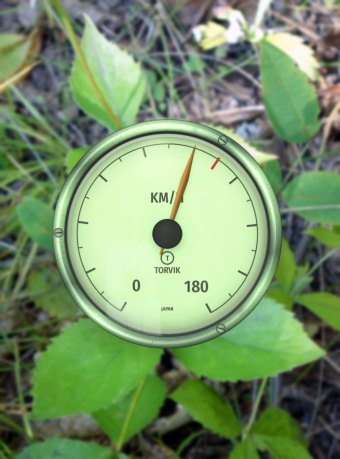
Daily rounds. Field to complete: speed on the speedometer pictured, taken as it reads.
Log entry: 100 km/h
